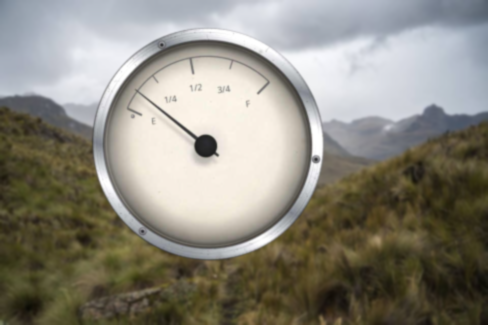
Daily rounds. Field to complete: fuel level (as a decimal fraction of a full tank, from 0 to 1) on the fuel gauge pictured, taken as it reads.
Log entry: 0.125
